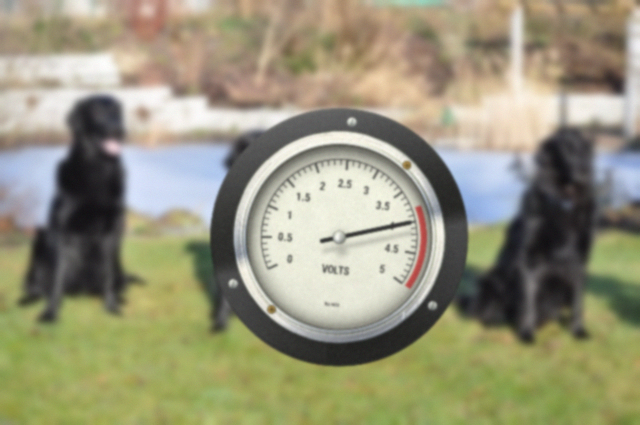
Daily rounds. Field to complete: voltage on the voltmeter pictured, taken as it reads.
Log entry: 4 V
